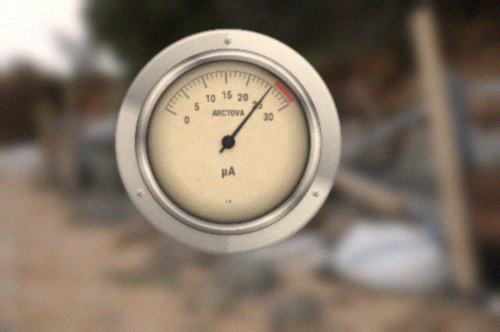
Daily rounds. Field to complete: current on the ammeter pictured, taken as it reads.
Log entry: 25 µA
